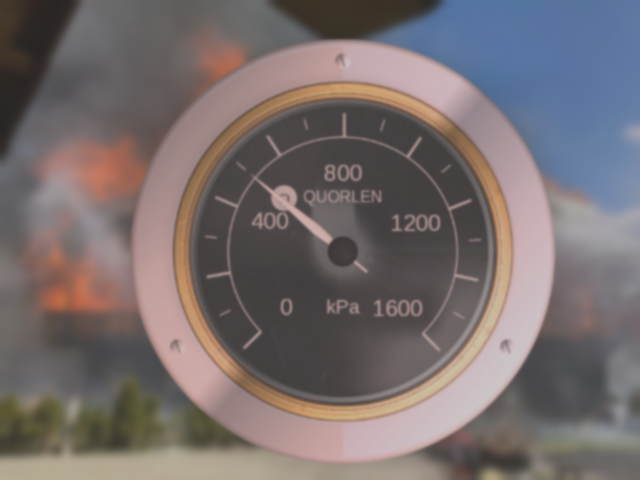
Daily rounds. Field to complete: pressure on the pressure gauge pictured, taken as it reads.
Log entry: 500 kPa
